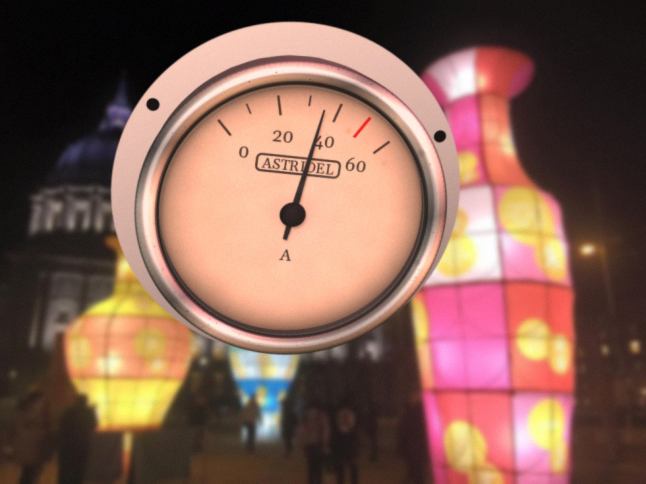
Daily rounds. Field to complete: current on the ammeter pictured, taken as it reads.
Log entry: 35 A
